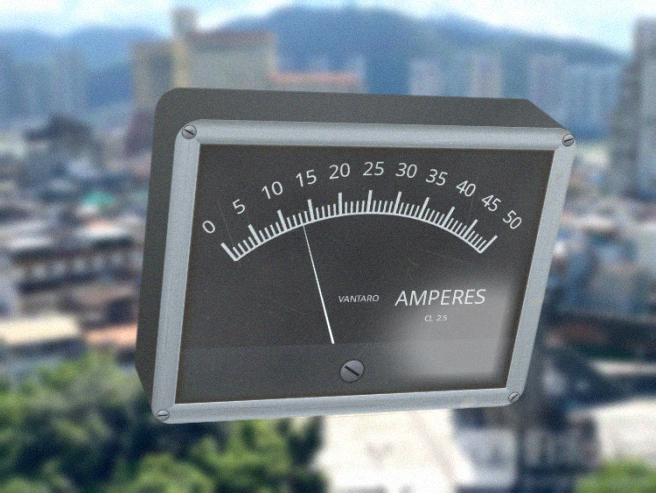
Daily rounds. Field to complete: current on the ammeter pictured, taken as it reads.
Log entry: 13 A
